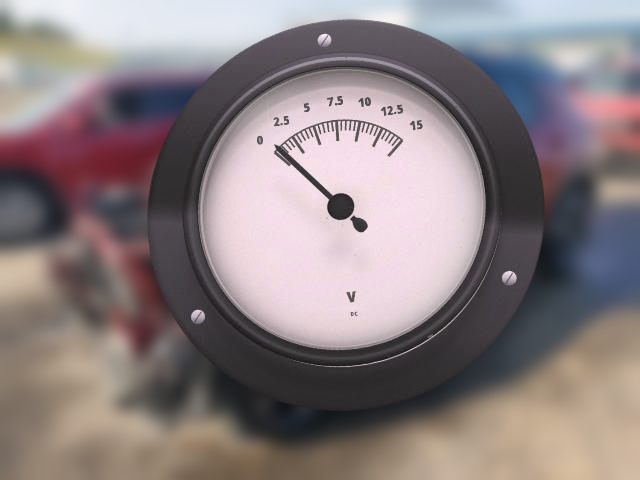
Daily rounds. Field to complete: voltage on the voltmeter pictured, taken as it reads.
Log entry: 0.5 V
